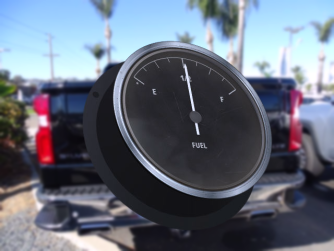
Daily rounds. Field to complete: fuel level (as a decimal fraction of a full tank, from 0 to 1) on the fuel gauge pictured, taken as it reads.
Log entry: 0.5
